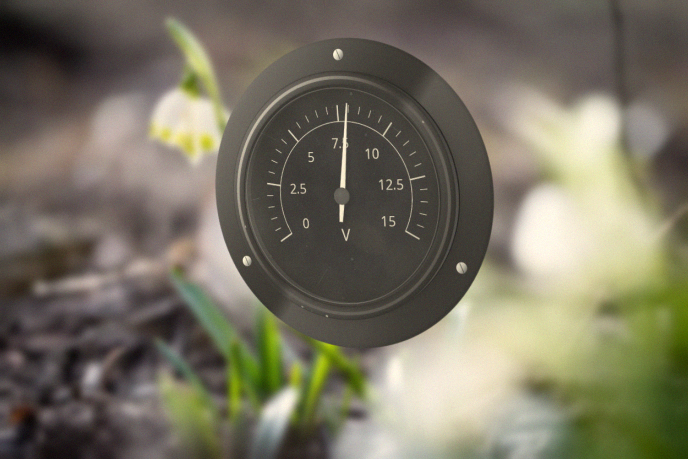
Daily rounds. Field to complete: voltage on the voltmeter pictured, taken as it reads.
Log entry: 8 V
